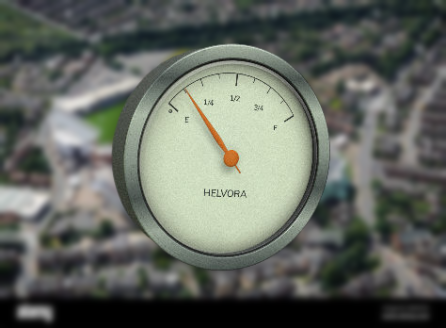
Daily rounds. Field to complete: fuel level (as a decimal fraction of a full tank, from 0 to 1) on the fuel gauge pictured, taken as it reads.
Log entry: 0.125
